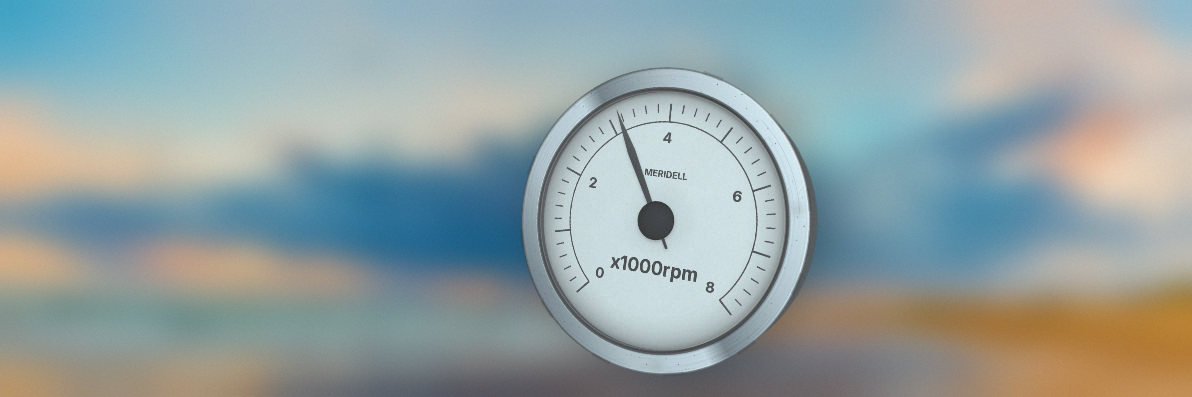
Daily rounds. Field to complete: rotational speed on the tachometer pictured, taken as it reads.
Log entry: 3200 rpm
